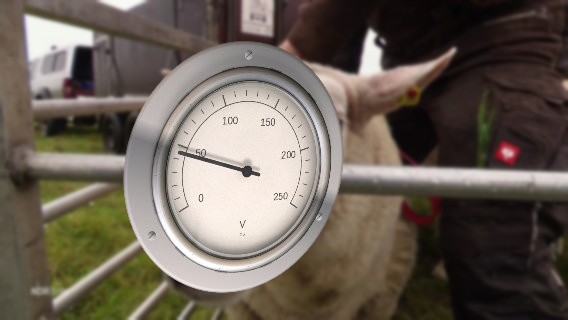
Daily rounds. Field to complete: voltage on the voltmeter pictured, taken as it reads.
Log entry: 45 V
